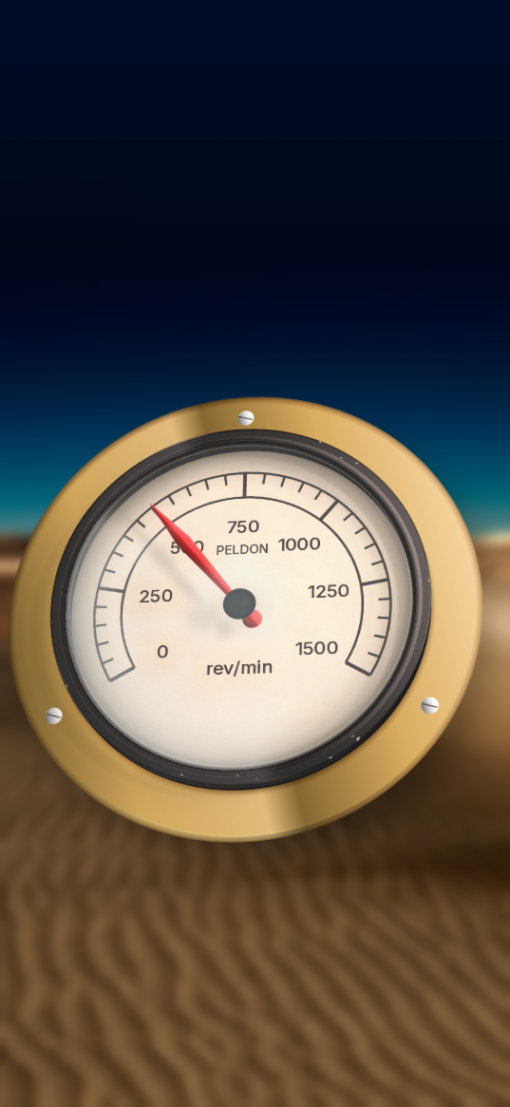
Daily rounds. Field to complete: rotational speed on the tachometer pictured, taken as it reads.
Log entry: 500 rpm
